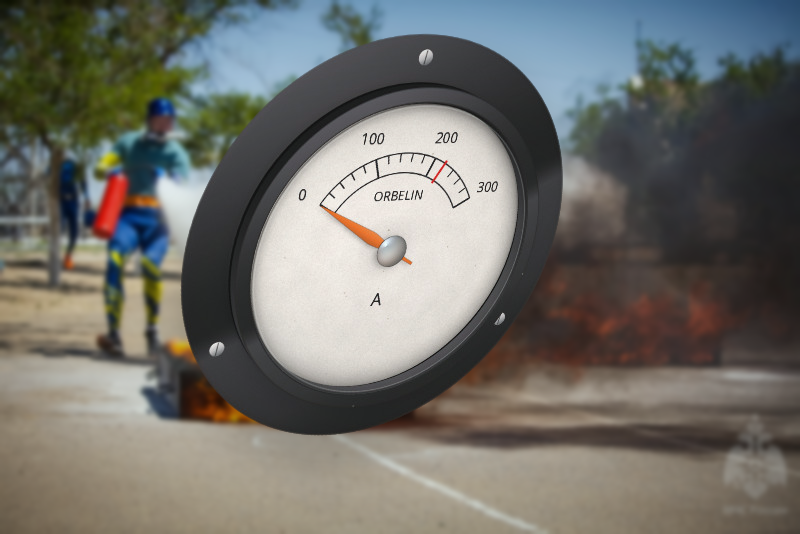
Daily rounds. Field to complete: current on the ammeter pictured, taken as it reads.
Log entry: 0 A
